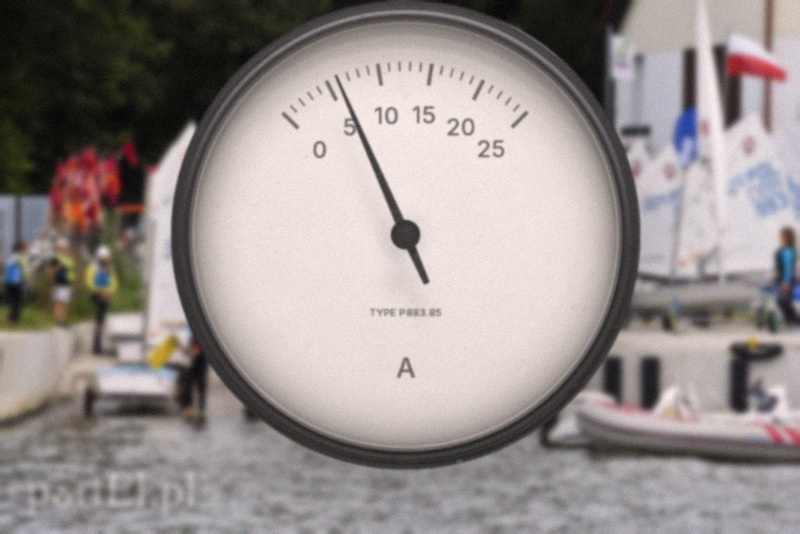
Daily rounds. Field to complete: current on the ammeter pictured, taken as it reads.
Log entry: 6 A
